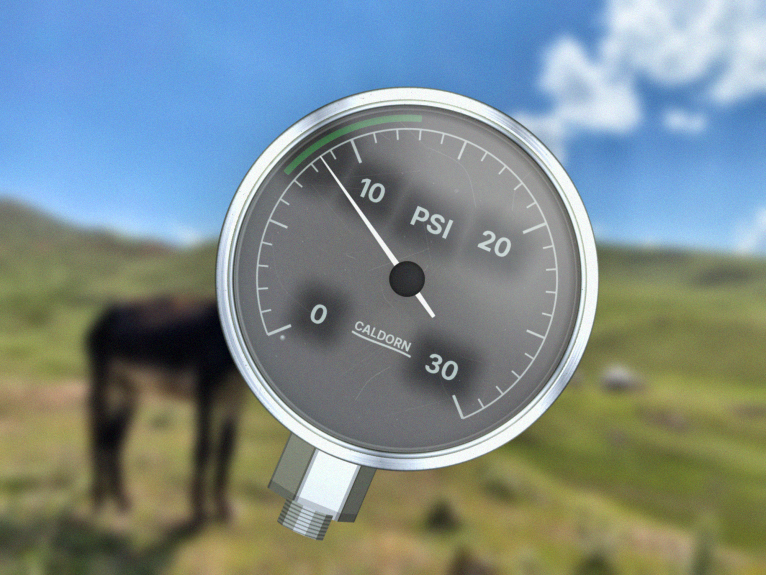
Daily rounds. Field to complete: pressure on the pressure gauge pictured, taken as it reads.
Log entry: 8.5 psi
